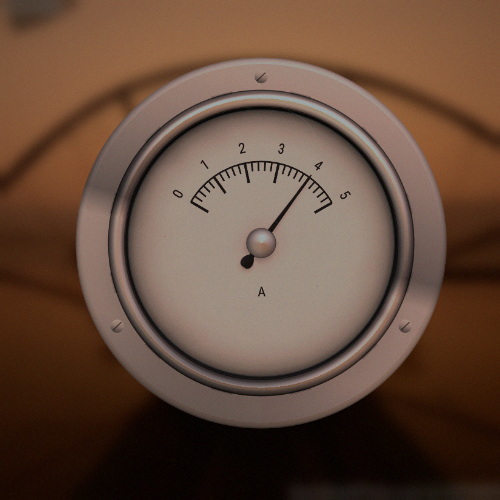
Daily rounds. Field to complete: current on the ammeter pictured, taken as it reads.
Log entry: 4 A
